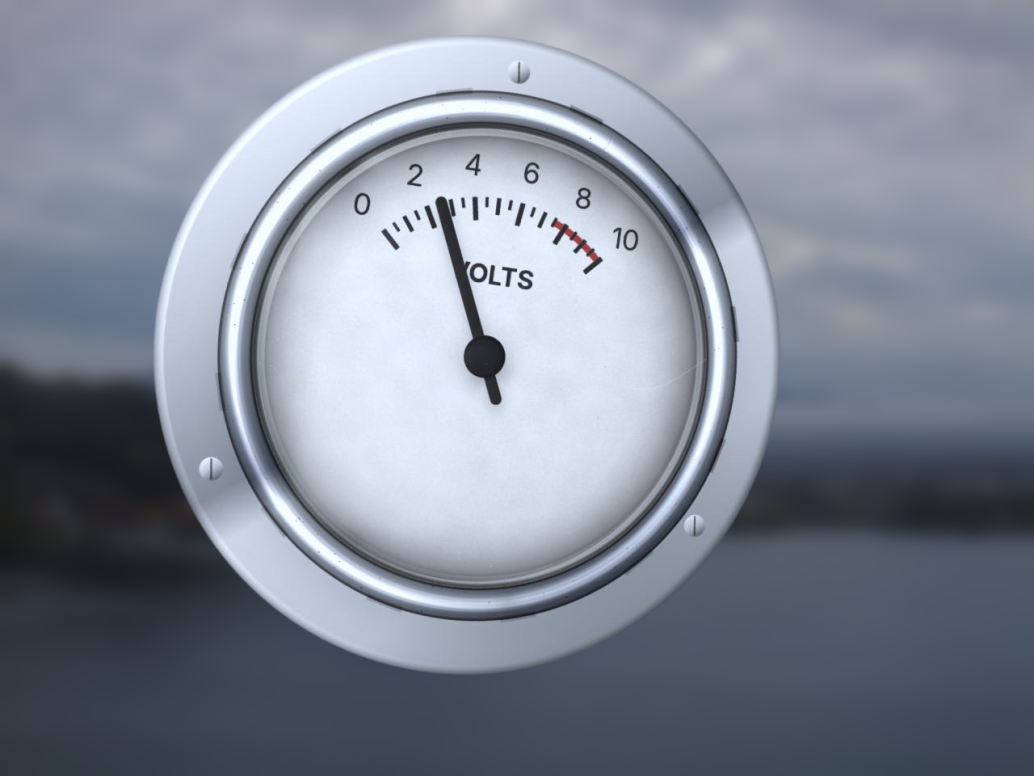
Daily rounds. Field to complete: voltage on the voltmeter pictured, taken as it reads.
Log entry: 2.5 V
